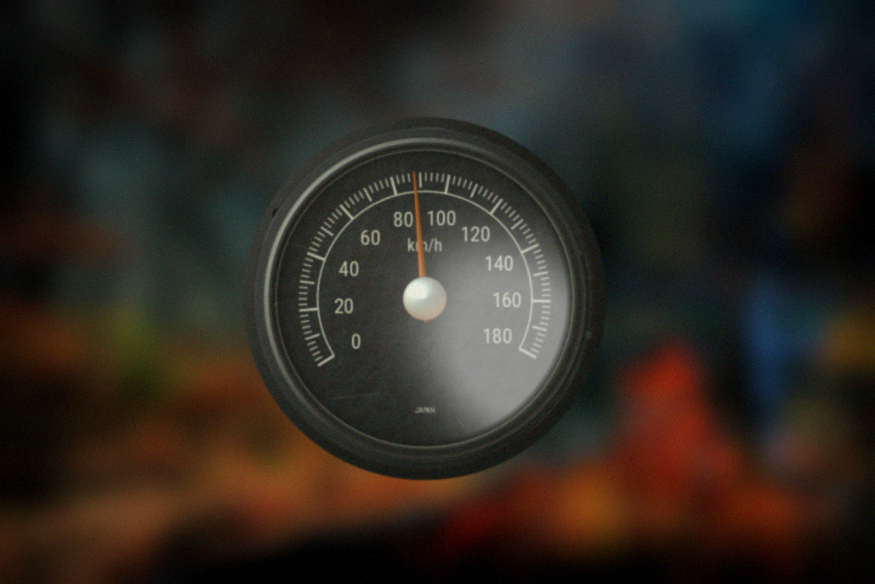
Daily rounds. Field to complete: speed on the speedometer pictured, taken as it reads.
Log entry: 88 km/h
